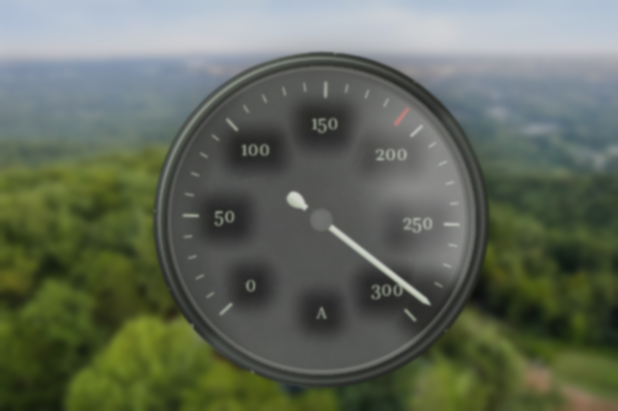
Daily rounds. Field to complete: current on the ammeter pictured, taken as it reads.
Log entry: 290 A
